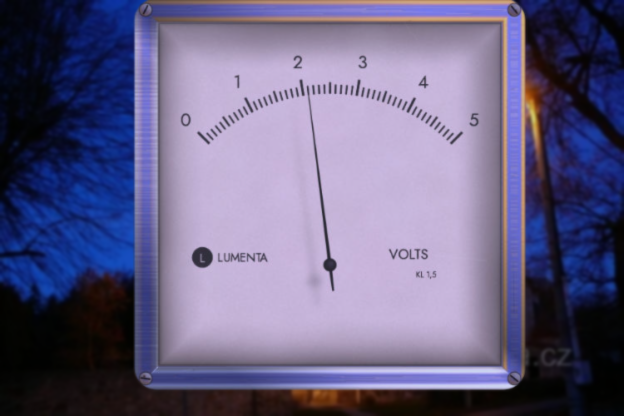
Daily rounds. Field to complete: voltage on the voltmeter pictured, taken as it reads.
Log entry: 2.1 V
